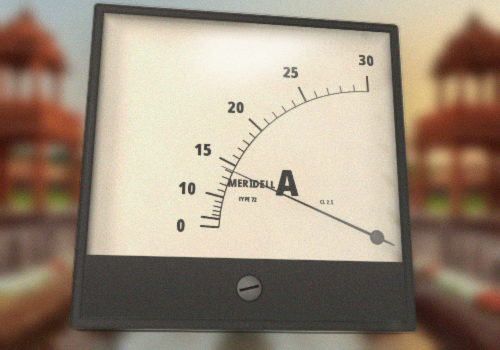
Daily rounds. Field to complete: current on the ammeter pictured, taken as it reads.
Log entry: 14 A
